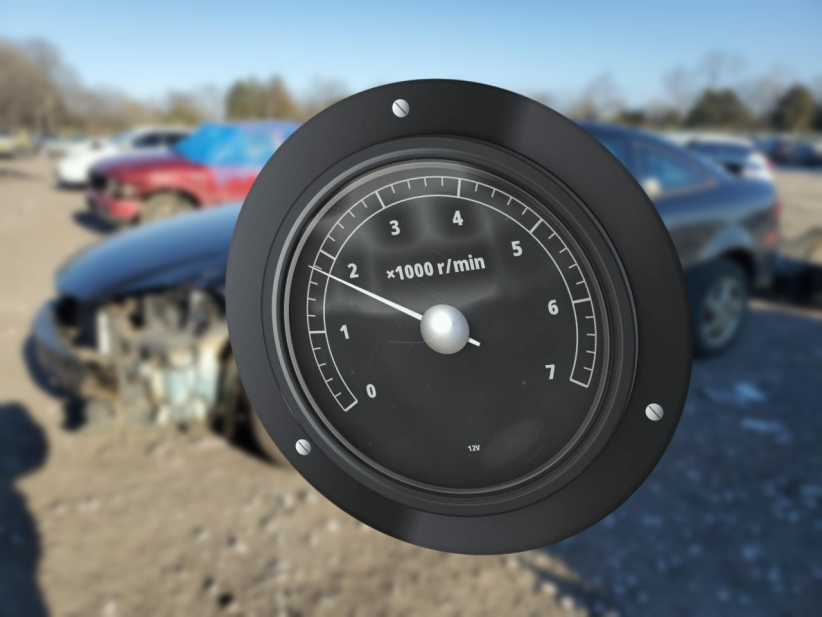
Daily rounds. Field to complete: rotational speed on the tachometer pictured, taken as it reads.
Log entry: 1800 rpm
